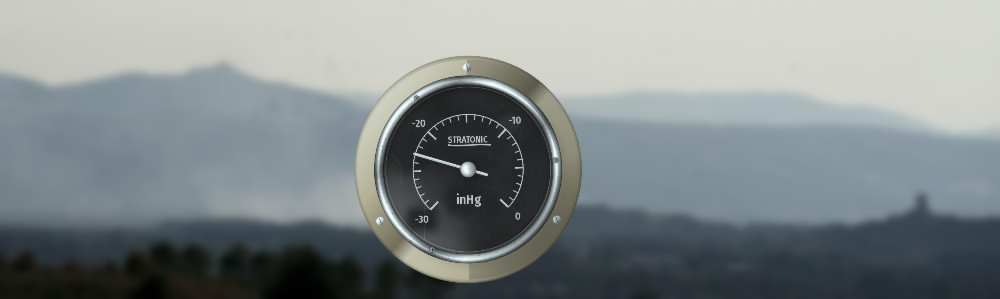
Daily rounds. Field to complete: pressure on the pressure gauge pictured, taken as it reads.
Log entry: -23 inHg
